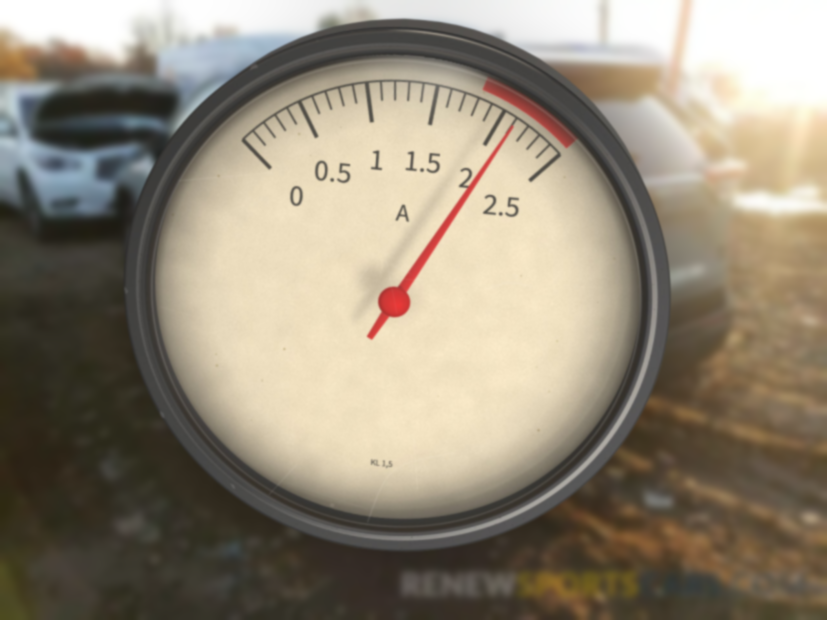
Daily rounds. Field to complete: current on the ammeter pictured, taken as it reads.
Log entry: 2.1 A
